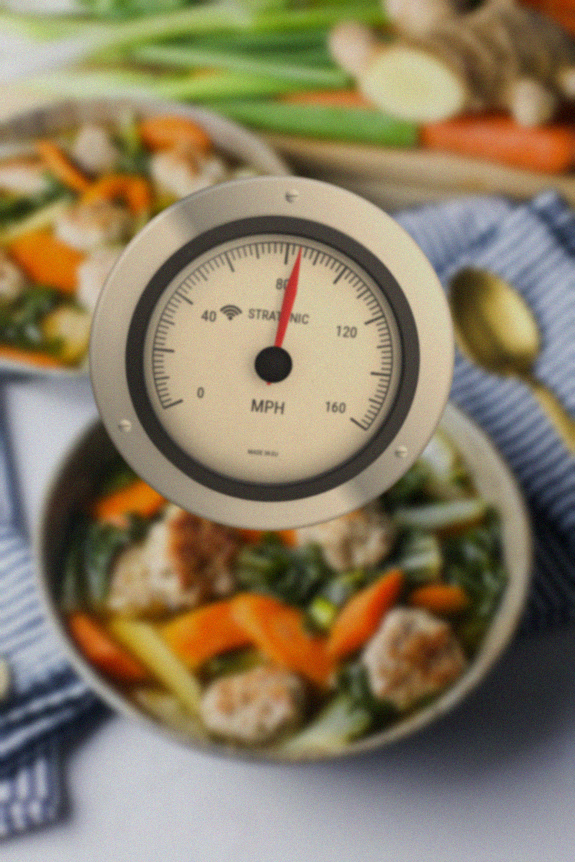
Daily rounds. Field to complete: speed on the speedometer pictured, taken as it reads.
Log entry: 84 mph
